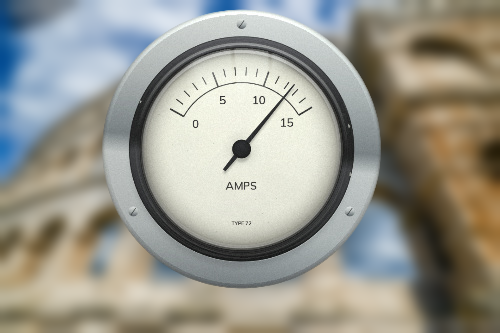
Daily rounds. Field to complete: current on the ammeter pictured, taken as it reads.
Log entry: 12.5 A
